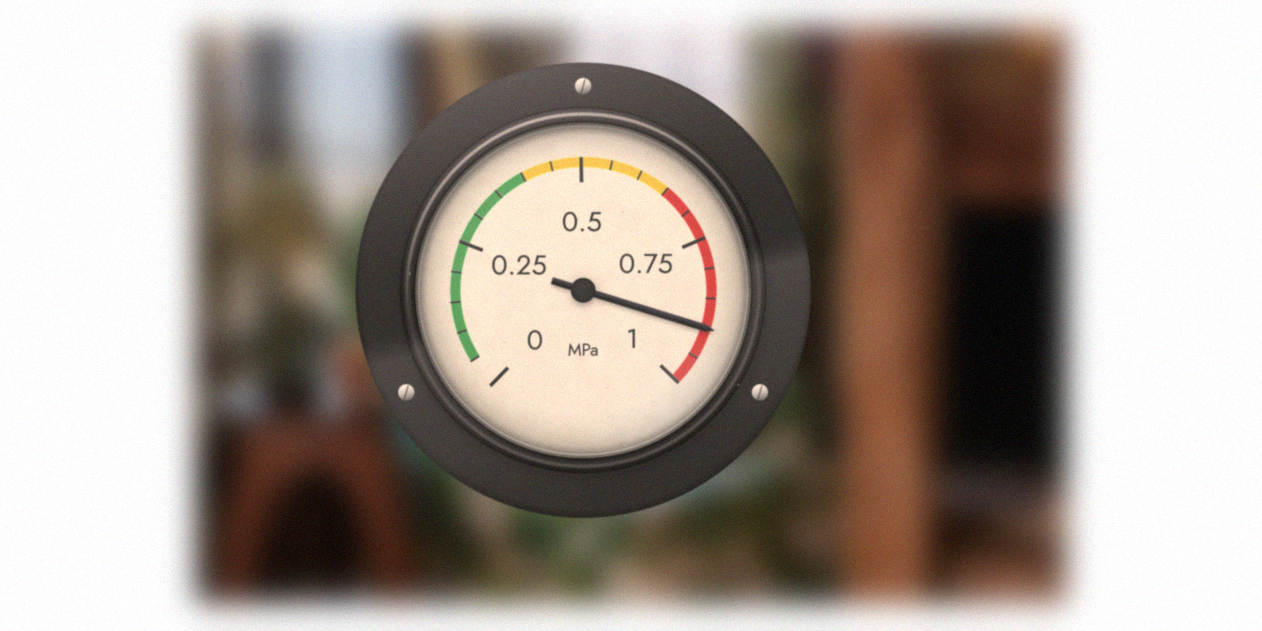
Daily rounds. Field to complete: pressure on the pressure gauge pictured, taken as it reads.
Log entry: 0.9 MPa
